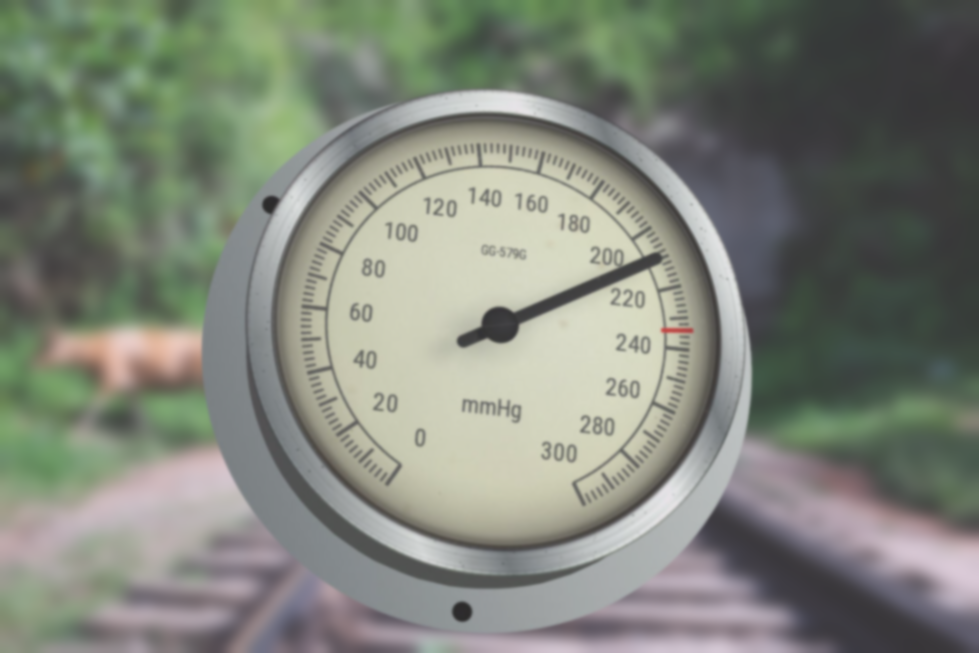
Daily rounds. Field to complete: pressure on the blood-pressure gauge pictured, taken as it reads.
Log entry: 210 mmHg
